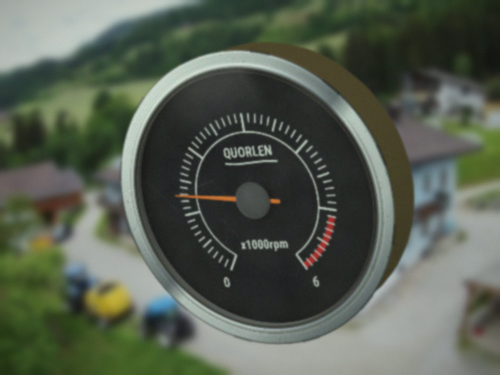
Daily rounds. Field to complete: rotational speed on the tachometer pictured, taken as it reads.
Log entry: 1300 rpm
